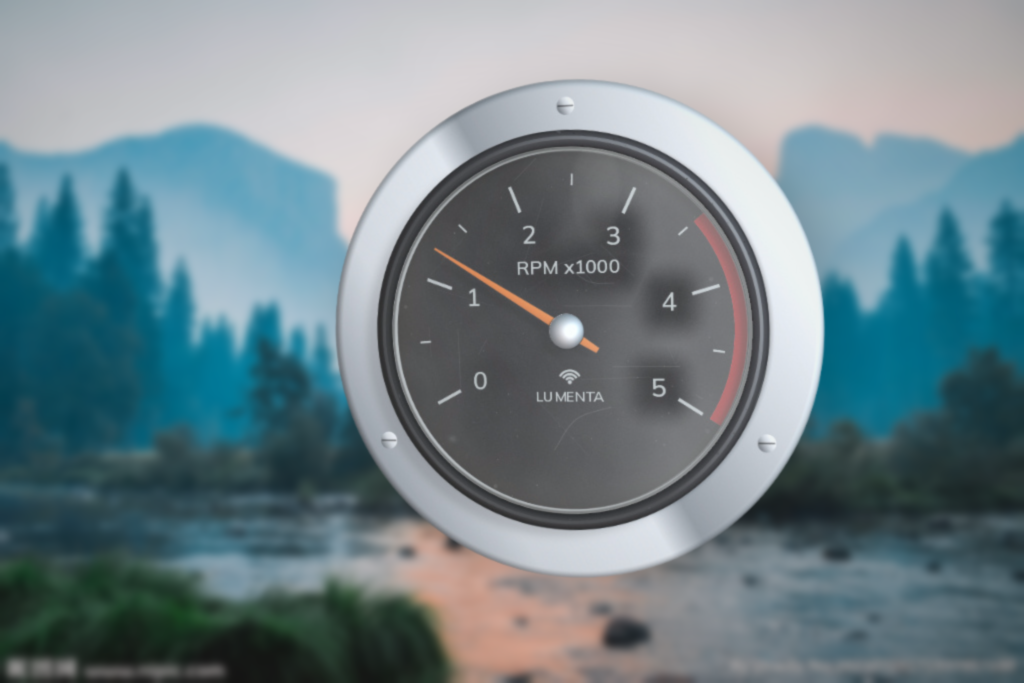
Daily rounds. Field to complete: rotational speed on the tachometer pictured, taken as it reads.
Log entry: 1250 rpm
